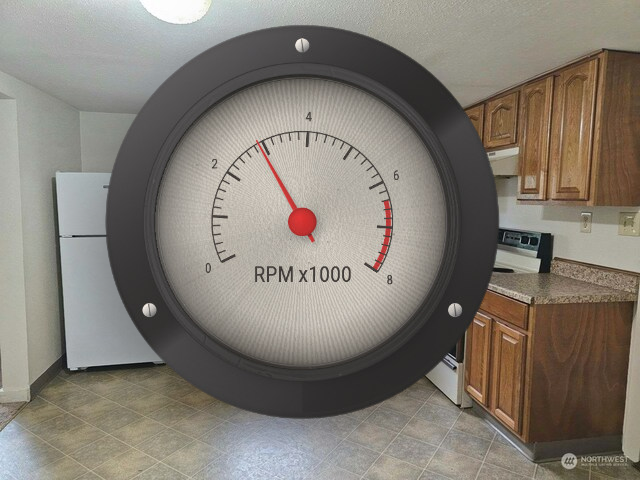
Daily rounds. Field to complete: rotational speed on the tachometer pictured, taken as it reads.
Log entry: 2900 rpm
